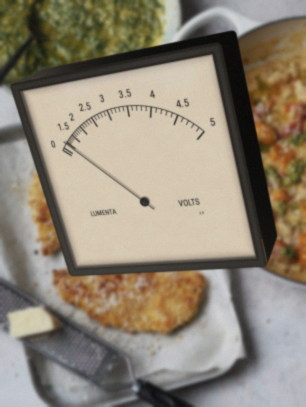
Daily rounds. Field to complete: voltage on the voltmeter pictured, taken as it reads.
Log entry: 1 V
